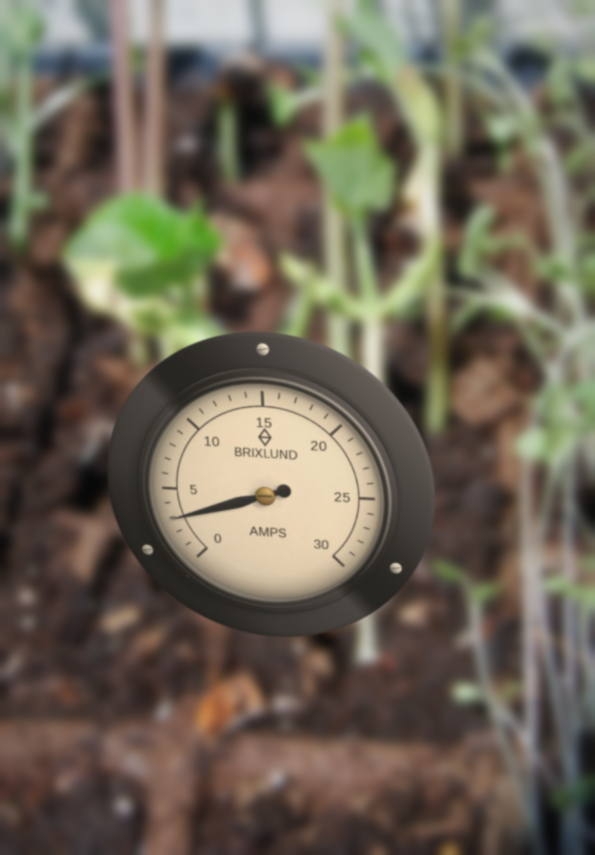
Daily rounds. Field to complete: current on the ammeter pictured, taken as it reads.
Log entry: 3 A
